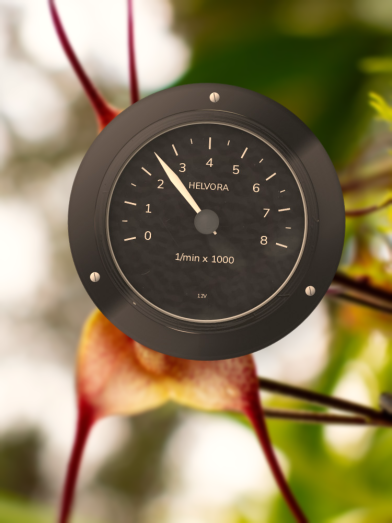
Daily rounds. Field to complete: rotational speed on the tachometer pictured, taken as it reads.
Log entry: 2500 rpm
